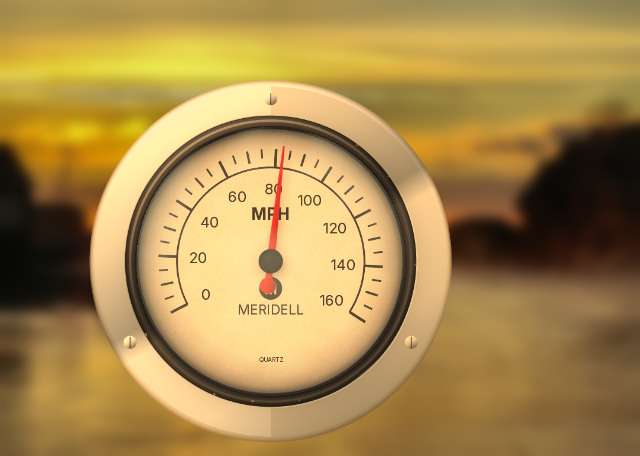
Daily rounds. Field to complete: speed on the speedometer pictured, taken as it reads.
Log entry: 82.5 mph
